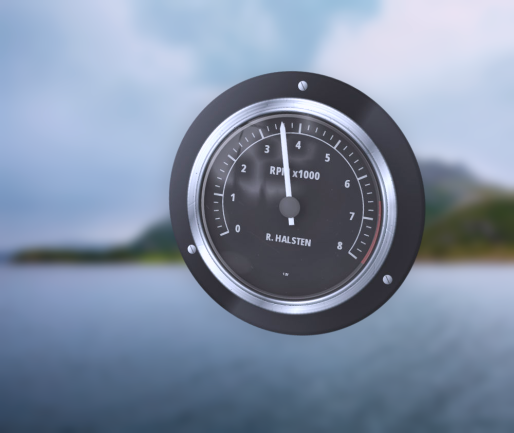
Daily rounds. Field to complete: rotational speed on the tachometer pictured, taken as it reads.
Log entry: 3600 rpm
